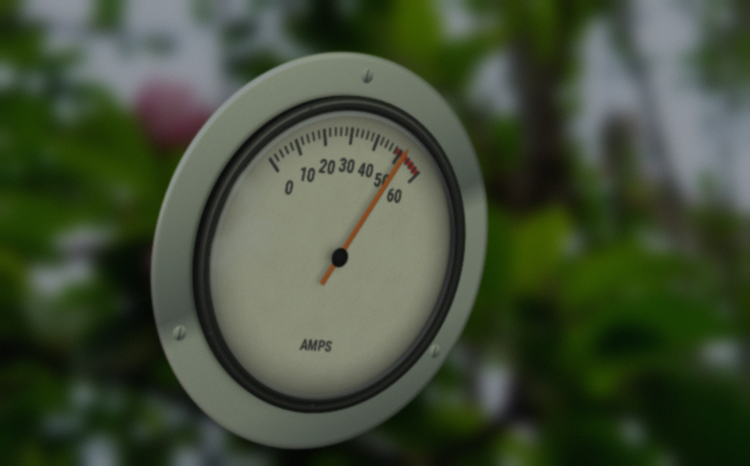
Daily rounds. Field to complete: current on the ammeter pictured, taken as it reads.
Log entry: 50 A
